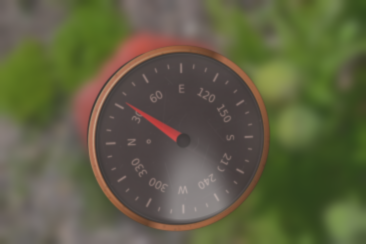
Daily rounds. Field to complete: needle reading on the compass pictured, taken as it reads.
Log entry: 35 °
